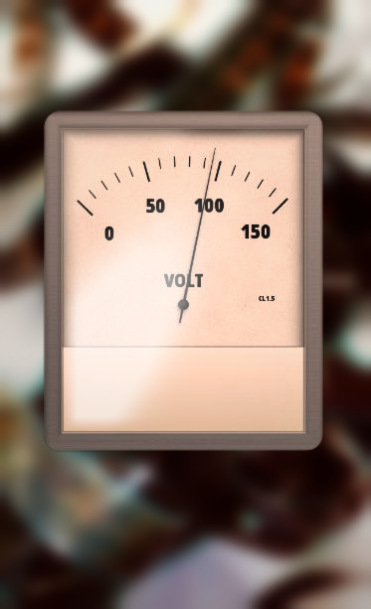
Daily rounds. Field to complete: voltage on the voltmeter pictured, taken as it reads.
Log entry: 95 V
